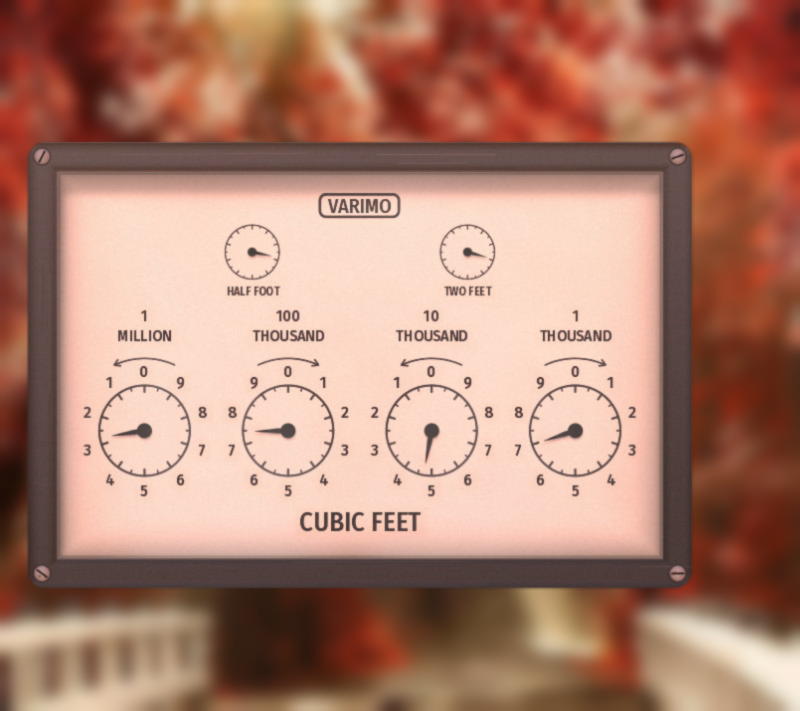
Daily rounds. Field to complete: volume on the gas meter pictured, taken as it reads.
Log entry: 274700 ft³
